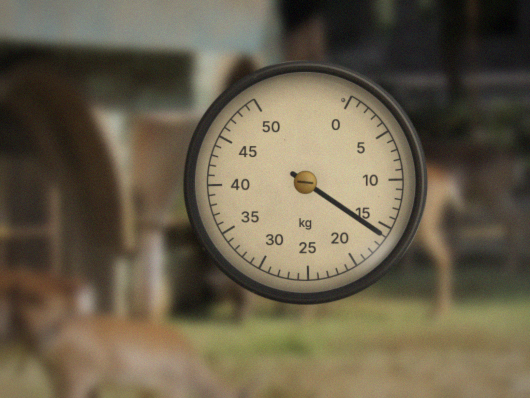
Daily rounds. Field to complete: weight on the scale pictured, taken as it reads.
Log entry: 16 kg
